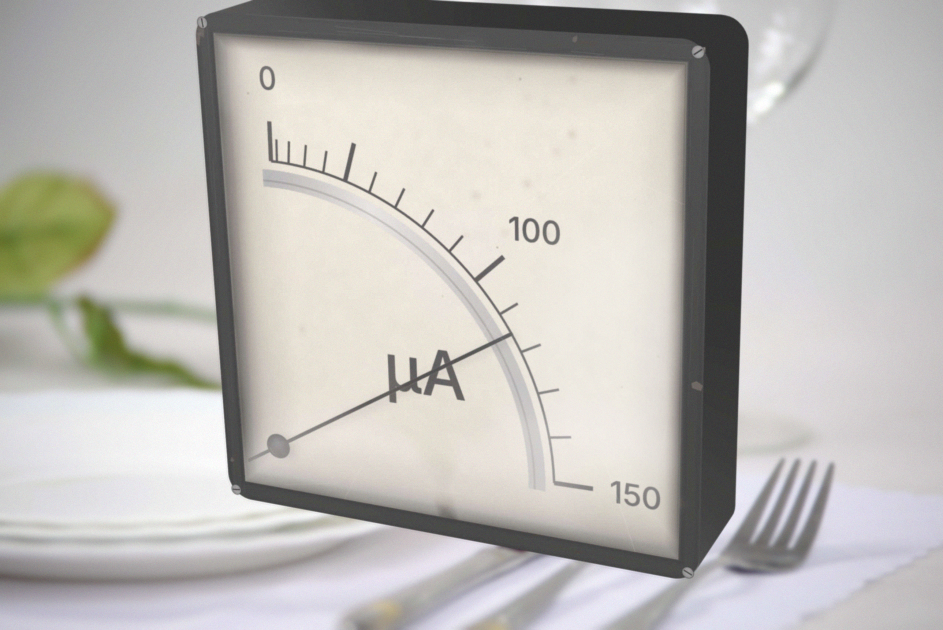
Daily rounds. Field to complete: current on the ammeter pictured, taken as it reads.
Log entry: 115 µA
